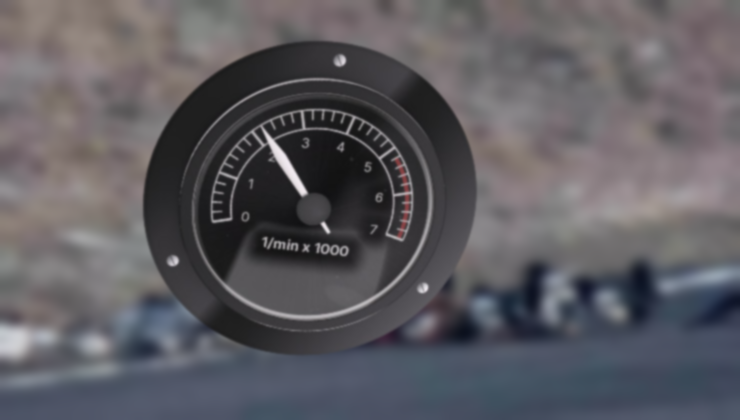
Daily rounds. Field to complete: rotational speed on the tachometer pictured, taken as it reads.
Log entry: 2200 rpm
